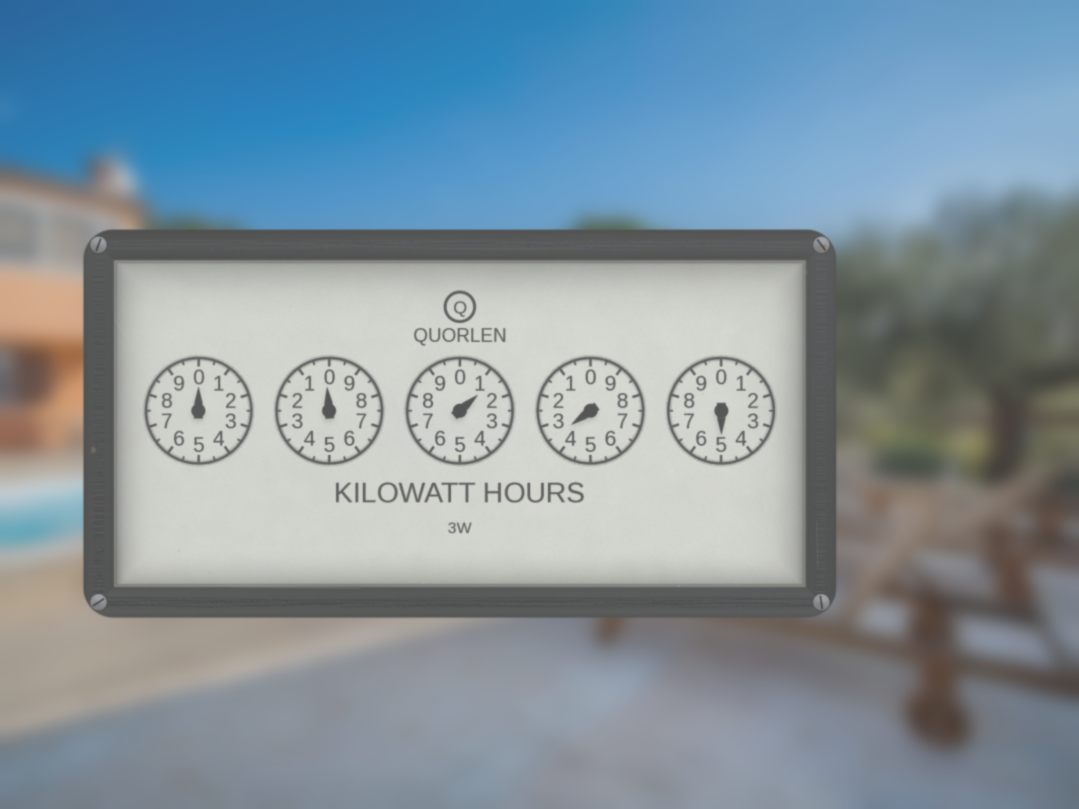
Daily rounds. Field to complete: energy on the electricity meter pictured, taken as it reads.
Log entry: 135 kWh
